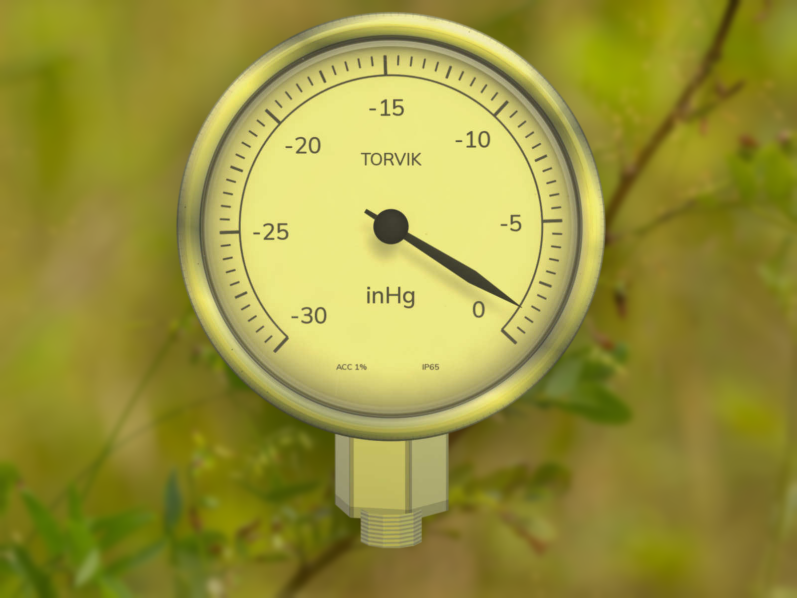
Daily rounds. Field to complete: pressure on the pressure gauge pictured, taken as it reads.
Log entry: -1.25 inHg
